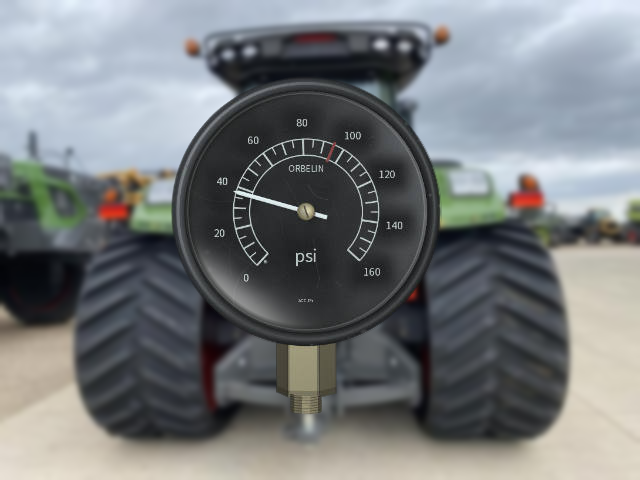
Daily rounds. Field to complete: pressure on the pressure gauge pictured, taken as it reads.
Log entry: 37.5 psi
